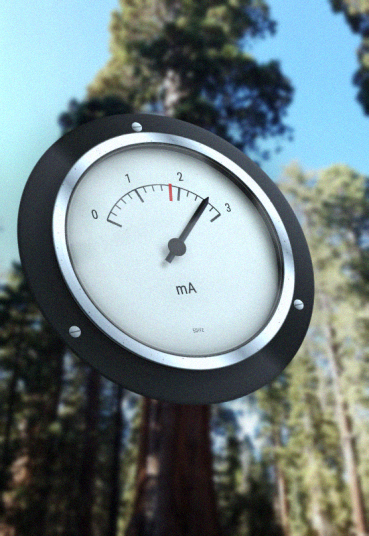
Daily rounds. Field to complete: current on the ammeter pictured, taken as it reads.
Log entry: 2.6 mA
